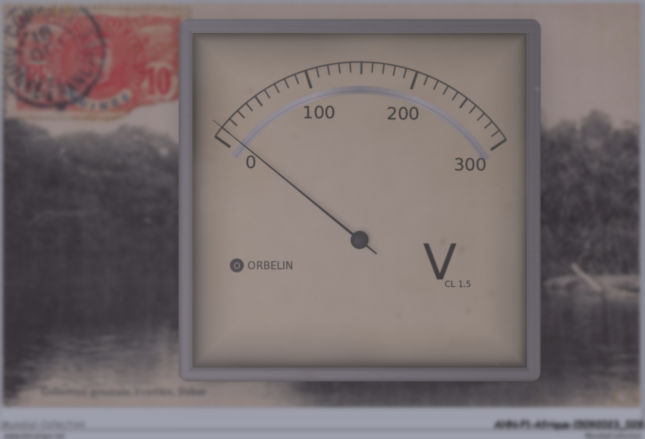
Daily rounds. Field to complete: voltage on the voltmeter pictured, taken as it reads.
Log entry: 10 V
